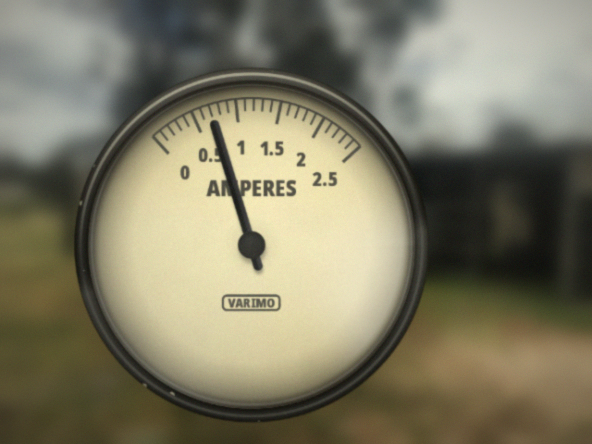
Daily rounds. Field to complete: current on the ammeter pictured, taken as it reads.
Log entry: 0.7 A
